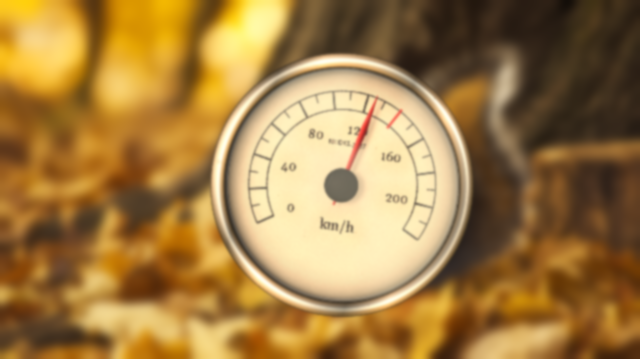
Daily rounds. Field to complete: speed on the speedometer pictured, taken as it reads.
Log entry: 125 km/h
